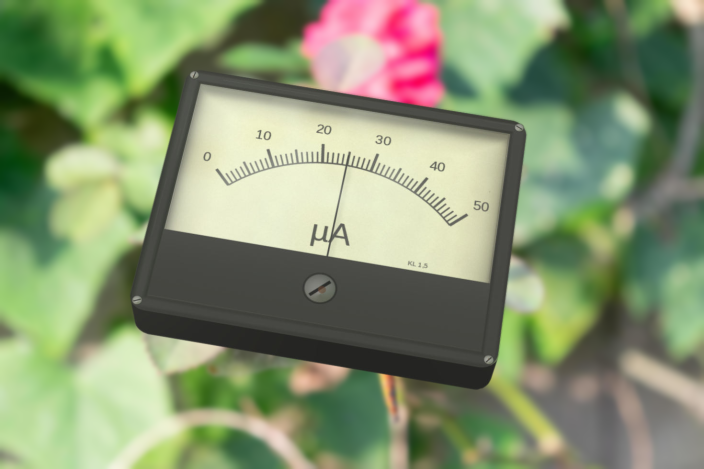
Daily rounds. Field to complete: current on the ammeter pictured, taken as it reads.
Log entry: 25 µA
